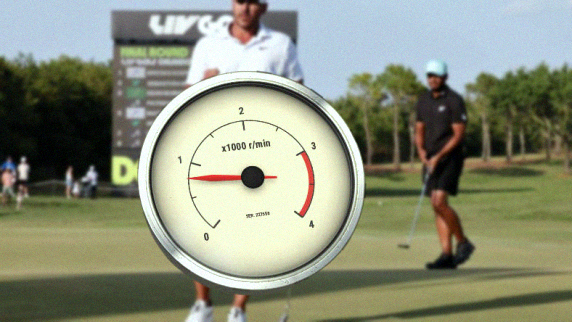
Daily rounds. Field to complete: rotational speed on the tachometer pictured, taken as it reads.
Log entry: 750 rpm
